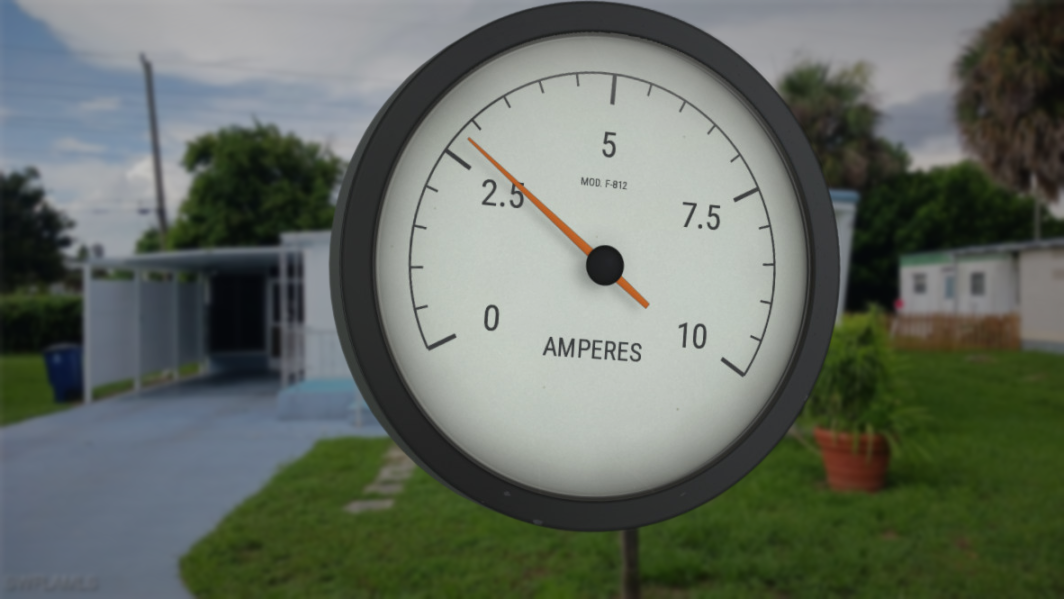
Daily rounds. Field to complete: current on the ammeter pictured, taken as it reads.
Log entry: 2.75 A
